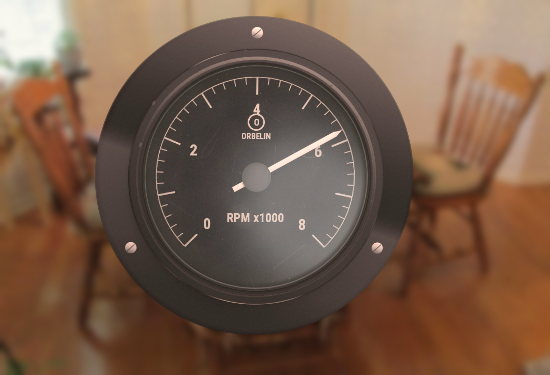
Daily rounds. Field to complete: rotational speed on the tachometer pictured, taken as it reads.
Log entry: 5800 rpm
